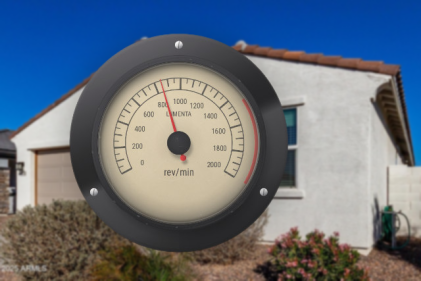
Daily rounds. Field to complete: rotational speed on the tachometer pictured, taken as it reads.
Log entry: 850 rpm
